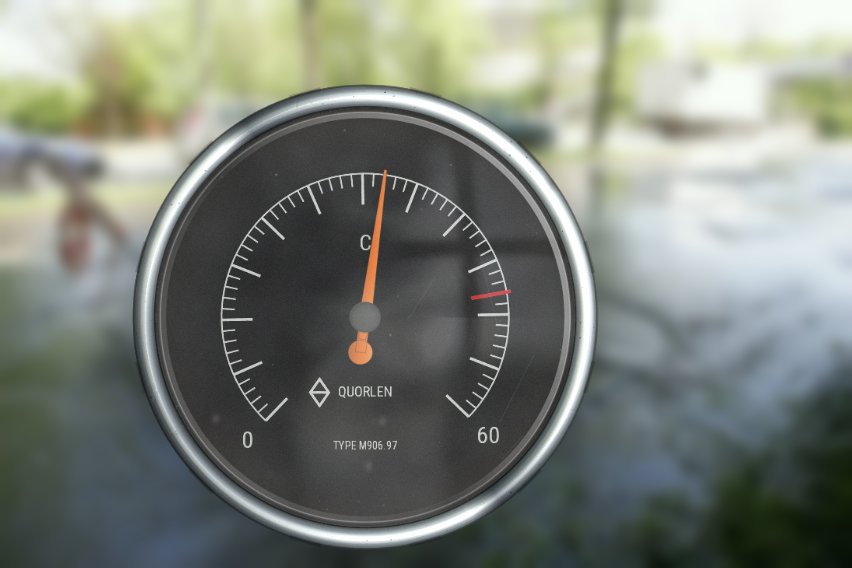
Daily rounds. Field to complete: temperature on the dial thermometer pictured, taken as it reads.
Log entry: 32 °C
